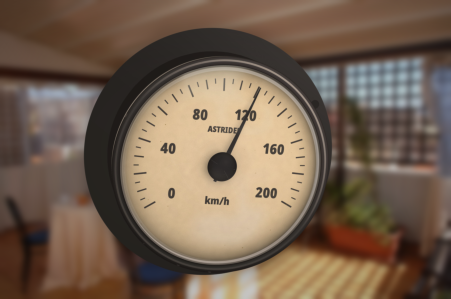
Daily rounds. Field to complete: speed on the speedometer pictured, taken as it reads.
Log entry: 120 km/h
